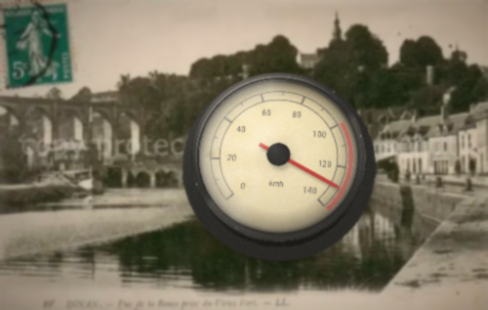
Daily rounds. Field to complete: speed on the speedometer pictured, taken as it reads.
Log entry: 130 km/h
